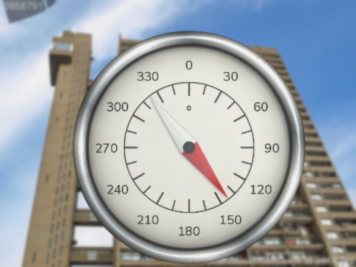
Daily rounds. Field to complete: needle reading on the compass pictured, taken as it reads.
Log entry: 142.5 °
